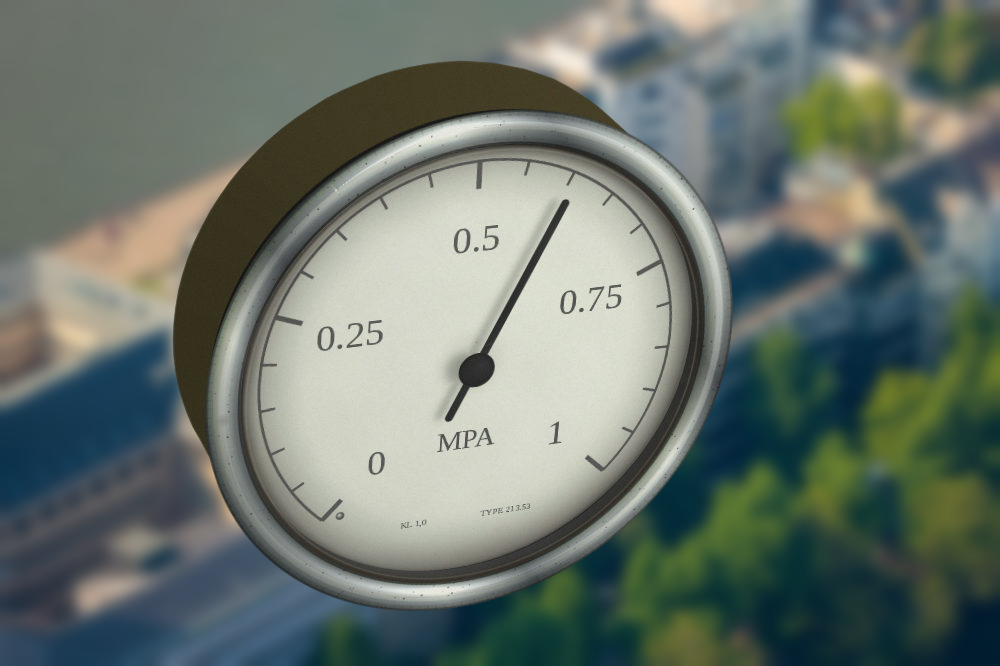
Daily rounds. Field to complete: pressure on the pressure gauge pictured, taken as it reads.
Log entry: 0.6 MPa
